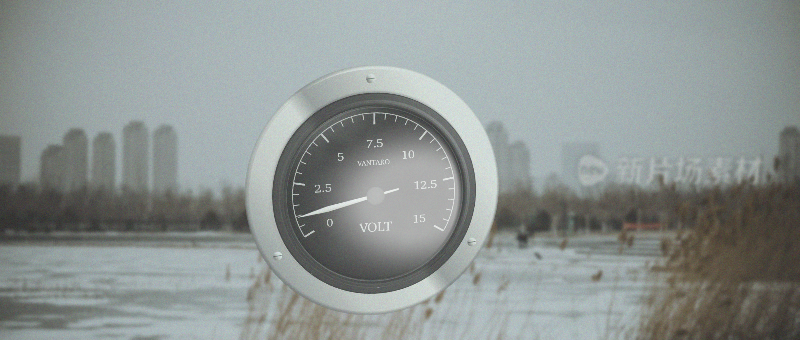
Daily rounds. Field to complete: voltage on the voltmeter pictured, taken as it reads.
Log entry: 1 V
